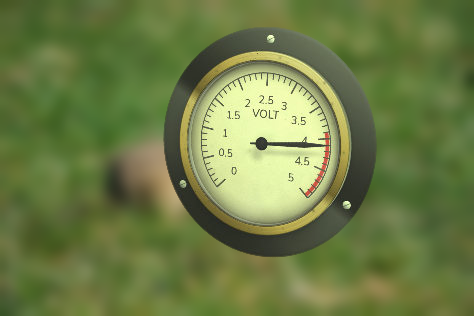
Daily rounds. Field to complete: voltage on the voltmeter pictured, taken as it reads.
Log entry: 4.1 V
